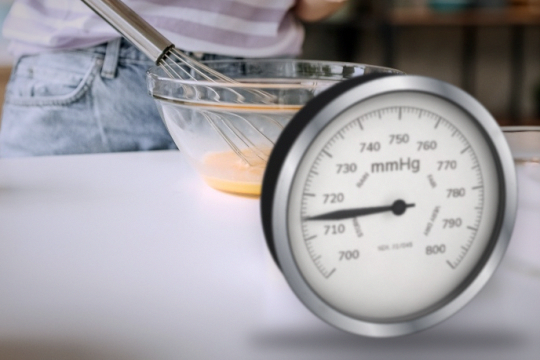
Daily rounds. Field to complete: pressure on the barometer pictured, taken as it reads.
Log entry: 715 mmHg
